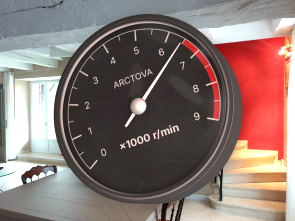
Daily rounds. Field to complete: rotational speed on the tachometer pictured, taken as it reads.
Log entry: 6500 rpm
